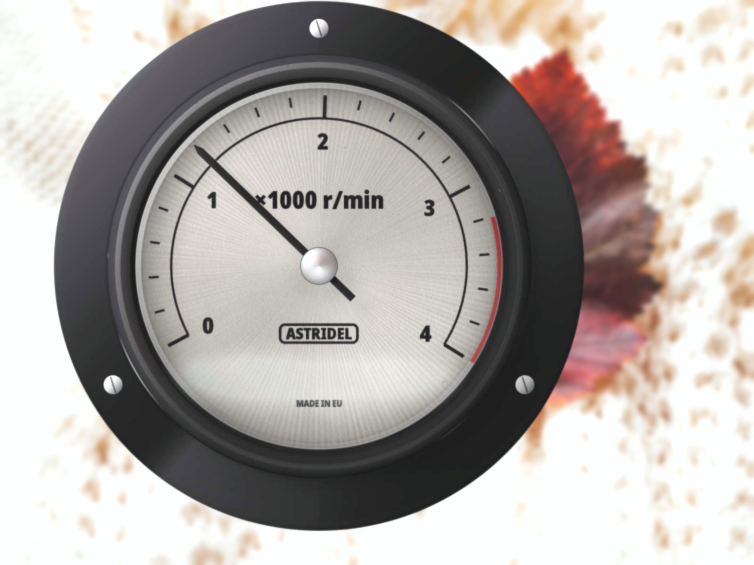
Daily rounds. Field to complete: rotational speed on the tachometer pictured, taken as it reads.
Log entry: 1200 rpm
